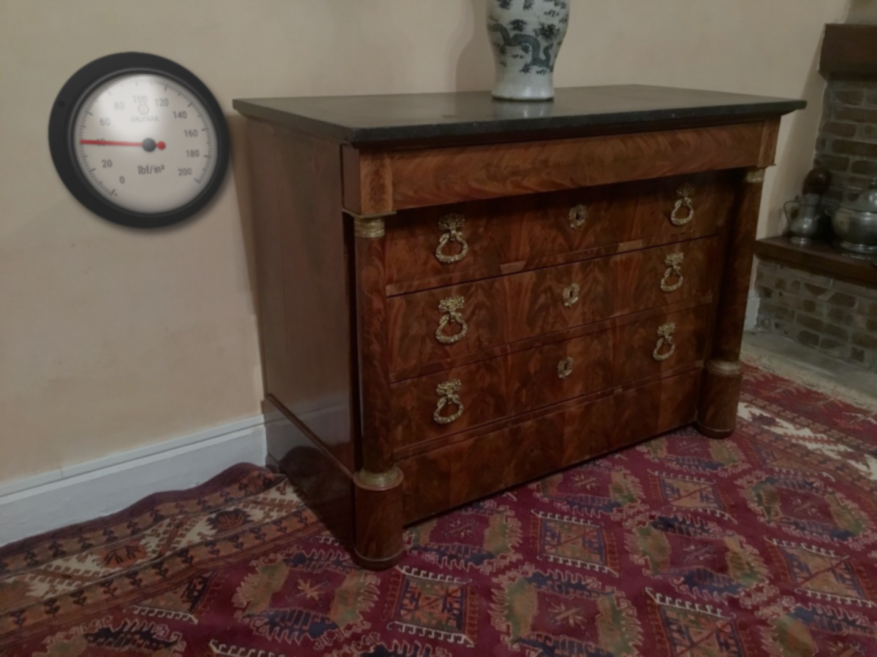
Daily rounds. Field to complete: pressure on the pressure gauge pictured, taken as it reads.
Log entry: 40 psi
